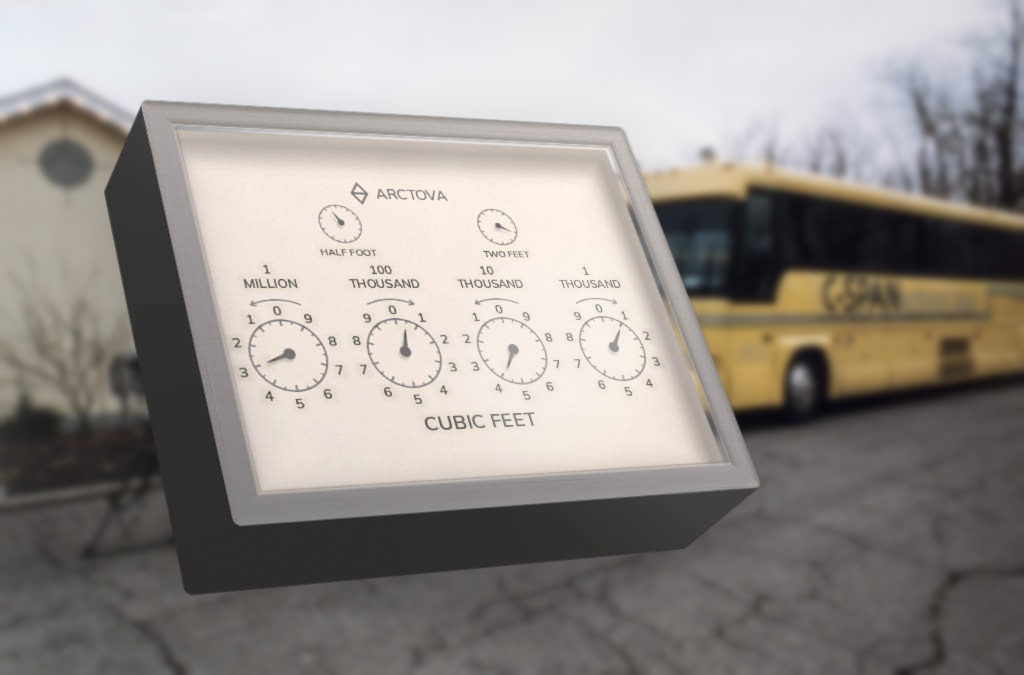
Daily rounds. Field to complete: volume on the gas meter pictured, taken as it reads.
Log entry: 304100 ft³
